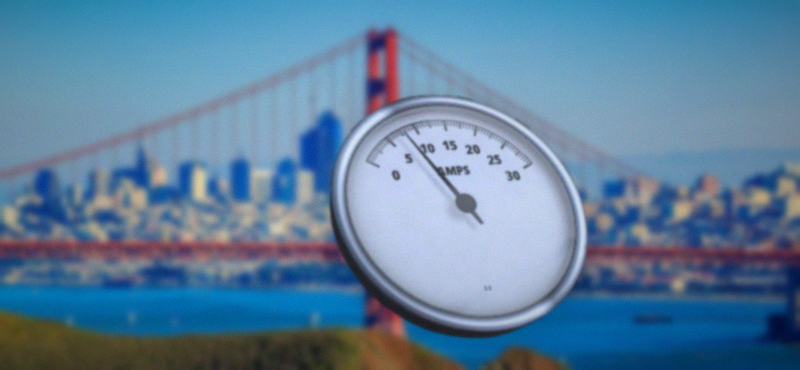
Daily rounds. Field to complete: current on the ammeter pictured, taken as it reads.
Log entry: 7.5 A
